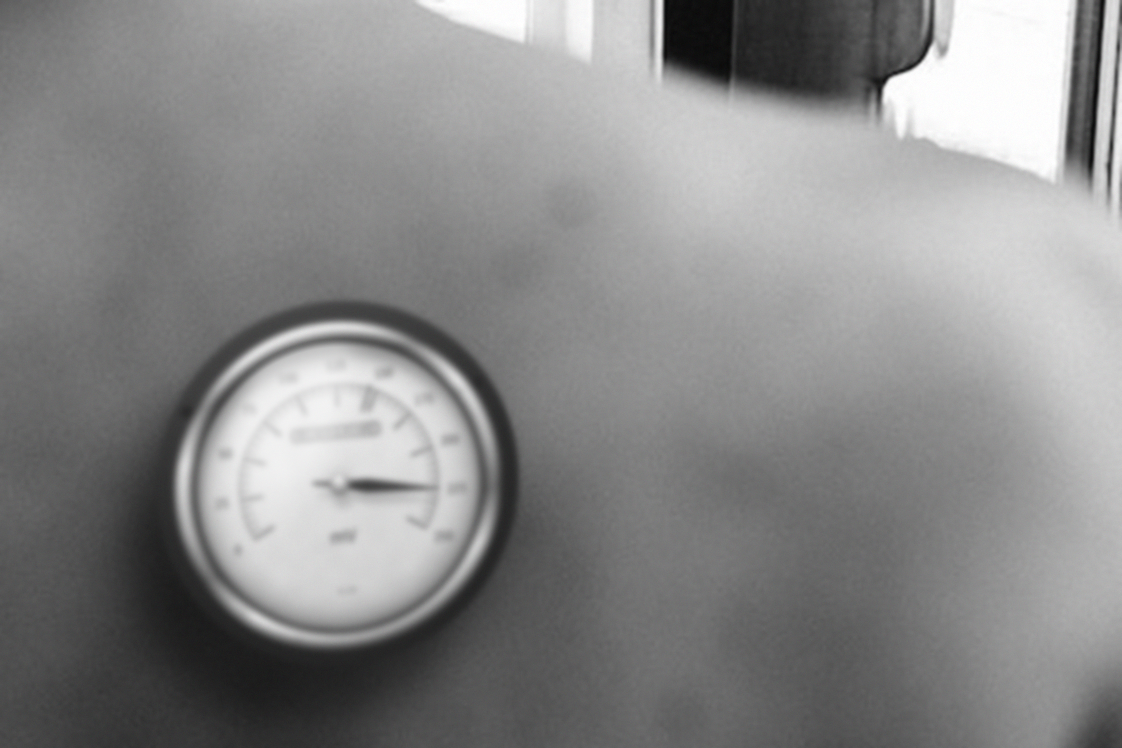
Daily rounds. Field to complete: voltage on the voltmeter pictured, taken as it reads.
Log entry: 225 mV
